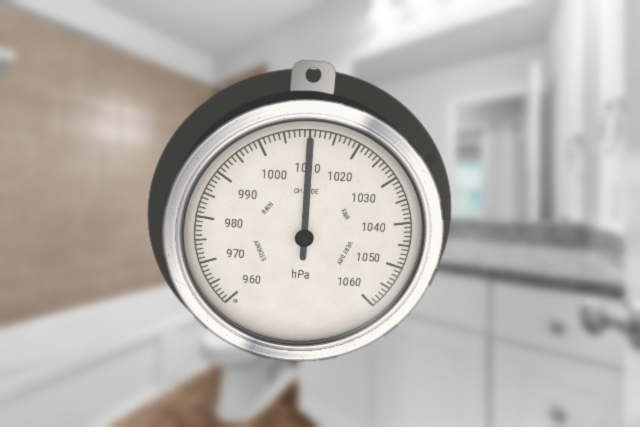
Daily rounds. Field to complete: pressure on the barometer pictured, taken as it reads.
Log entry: 1010 hPa
